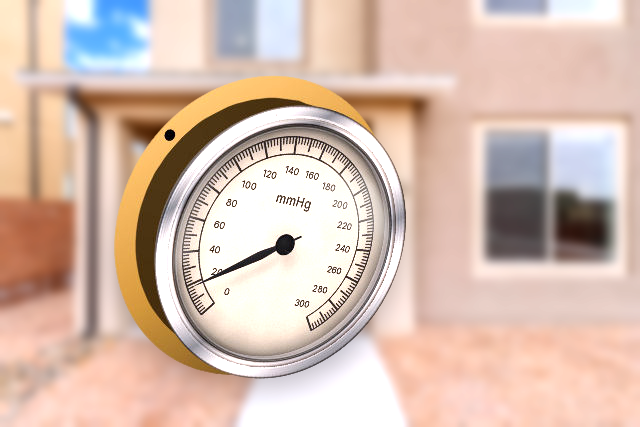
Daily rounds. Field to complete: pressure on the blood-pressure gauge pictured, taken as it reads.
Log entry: 20 mmHg
